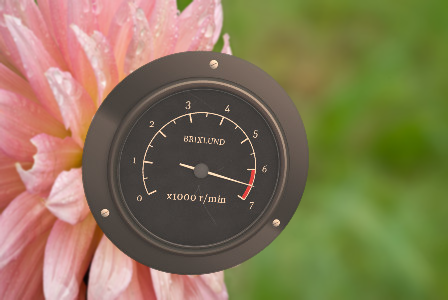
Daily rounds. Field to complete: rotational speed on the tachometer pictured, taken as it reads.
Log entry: 6500 rpm
